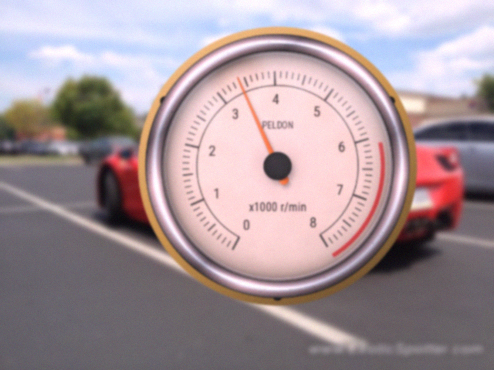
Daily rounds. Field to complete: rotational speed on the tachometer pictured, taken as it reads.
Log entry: 3400 rpm
